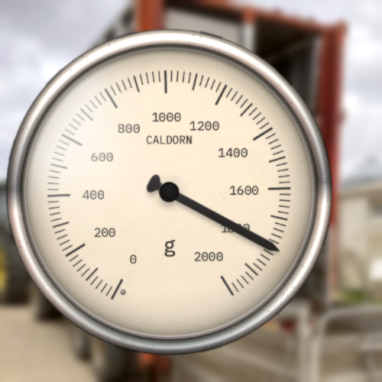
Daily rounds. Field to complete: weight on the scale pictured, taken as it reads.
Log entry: 1800 g
